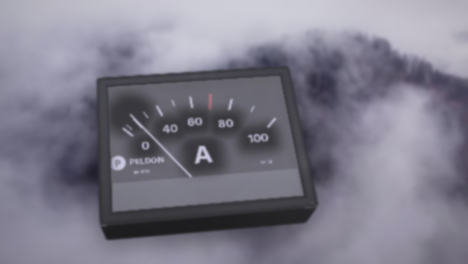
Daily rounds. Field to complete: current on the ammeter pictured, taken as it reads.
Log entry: 20 A
